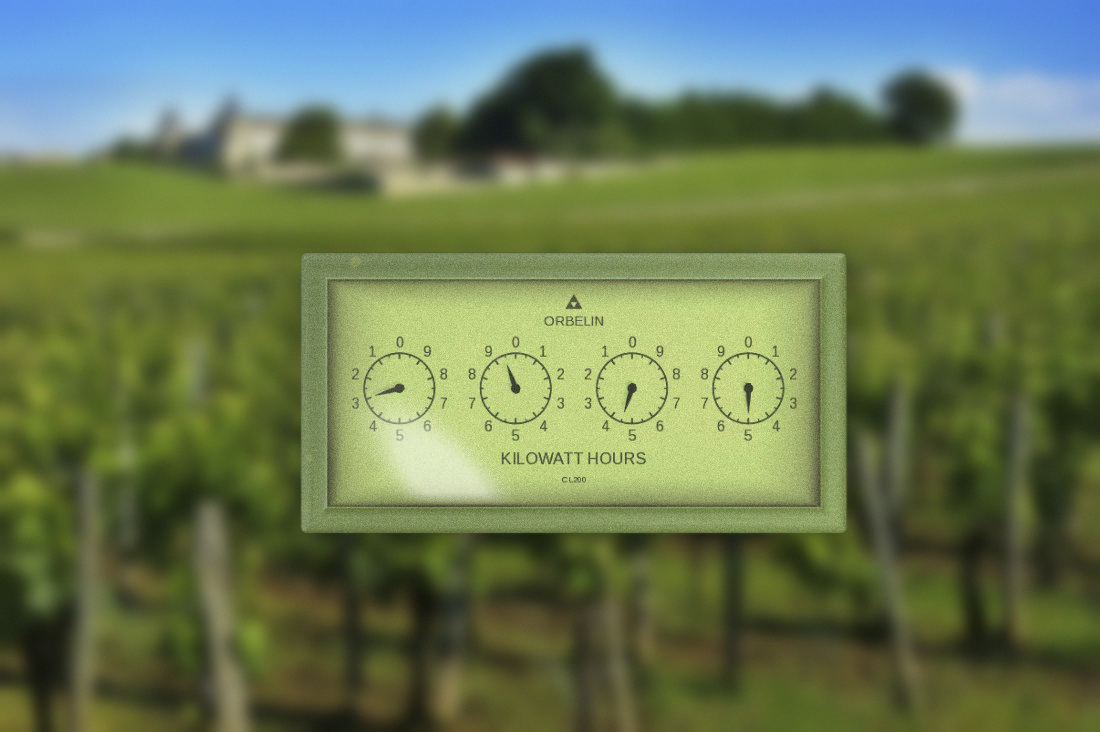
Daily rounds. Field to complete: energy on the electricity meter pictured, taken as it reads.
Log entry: 2945 kWh
